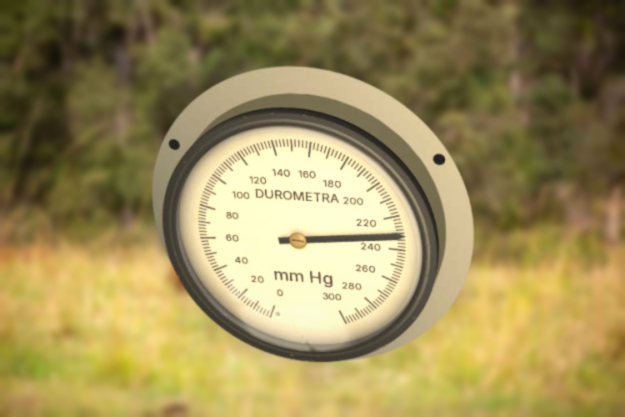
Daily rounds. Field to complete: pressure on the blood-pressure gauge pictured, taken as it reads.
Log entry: 230 mmHg
